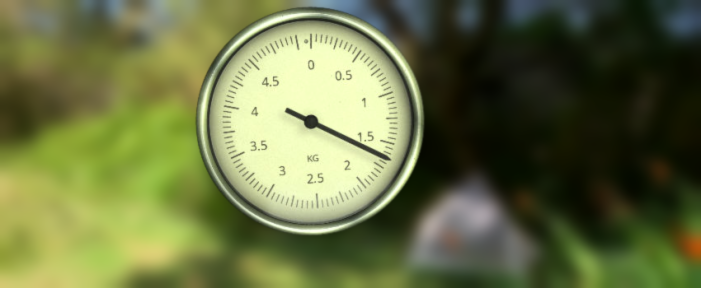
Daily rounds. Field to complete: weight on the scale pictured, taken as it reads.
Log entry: 1.65 kg
